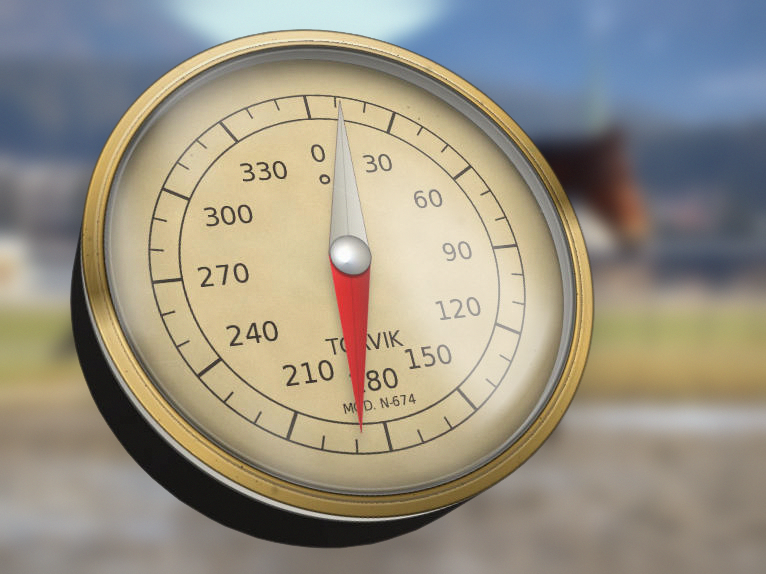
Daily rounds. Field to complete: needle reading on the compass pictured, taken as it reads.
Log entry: 190 °
